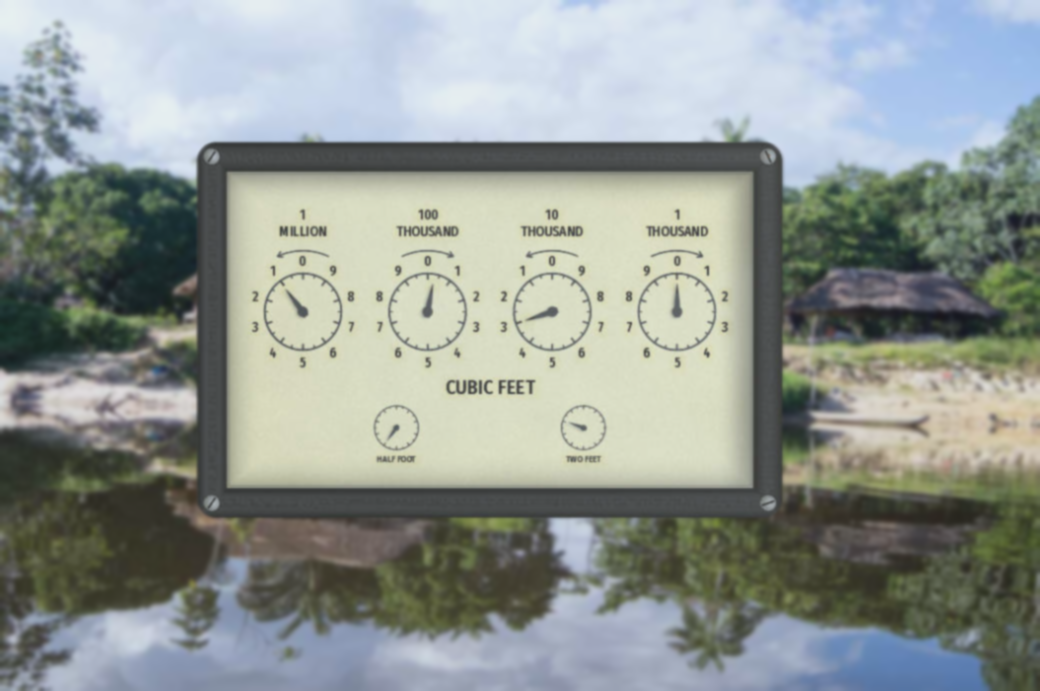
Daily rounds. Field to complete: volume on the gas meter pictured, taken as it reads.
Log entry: 103000 ft³
